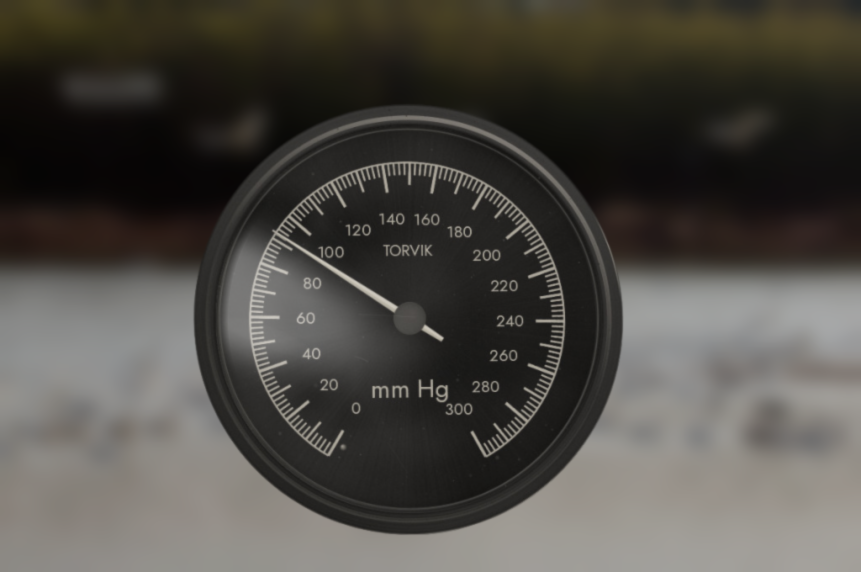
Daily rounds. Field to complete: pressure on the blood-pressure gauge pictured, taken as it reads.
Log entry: 92 mmHg
